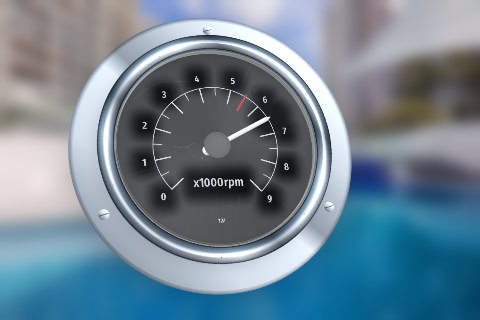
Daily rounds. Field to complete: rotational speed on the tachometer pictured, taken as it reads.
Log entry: 6500 rpm
